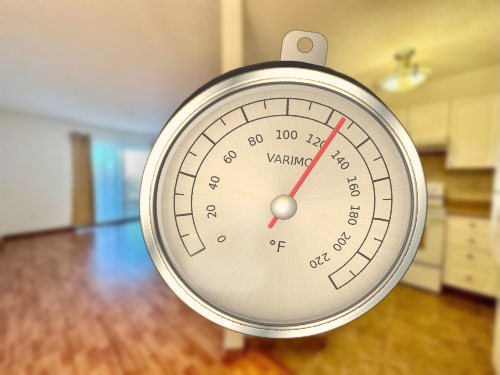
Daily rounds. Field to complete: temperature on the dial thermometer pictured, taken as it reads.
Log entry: 125 °F
